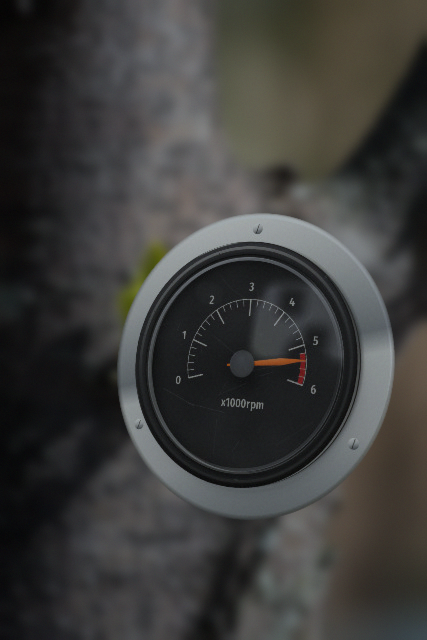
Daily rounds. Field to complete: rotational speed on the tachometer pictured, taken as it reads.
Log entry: 5400 rpm
